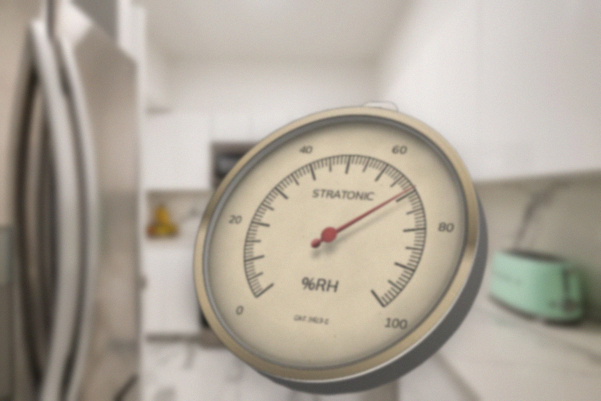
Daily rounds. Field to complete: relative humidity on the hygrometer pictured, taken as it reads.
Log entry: 70 %
